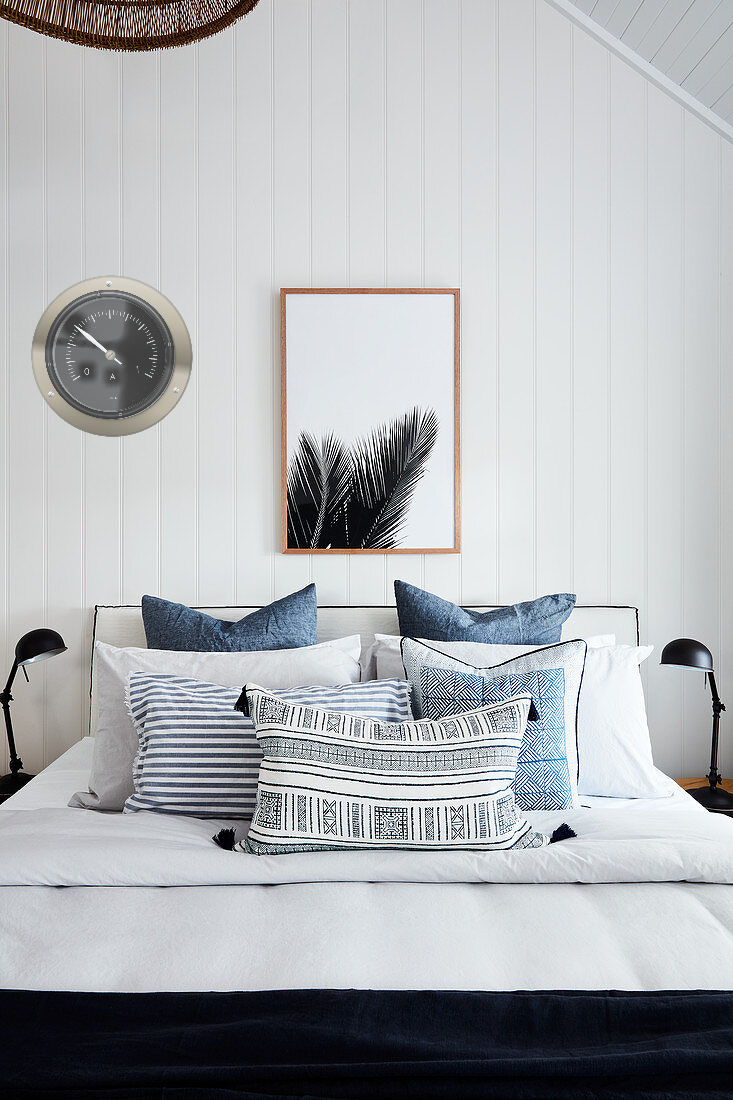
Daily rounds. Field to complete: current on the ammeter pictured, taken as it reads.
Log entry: 0.3 A
